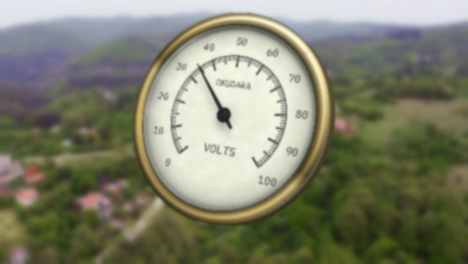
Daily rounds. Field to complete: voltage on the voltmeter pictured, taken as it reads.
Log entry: 35 V
